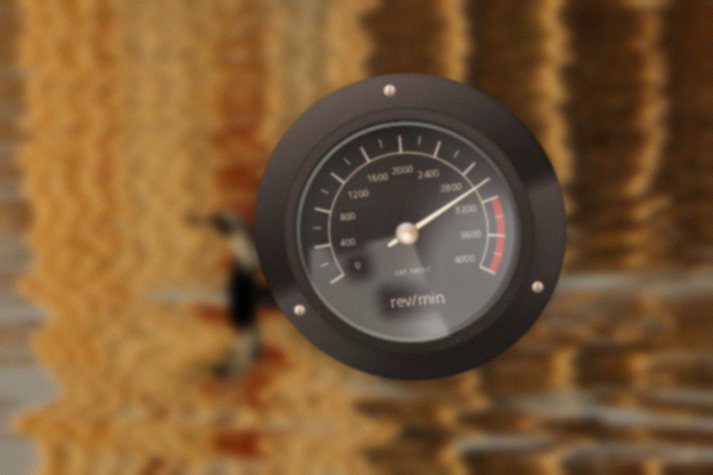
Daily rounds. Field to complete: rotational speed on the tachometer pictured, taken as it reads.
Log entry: 3000 rpm
